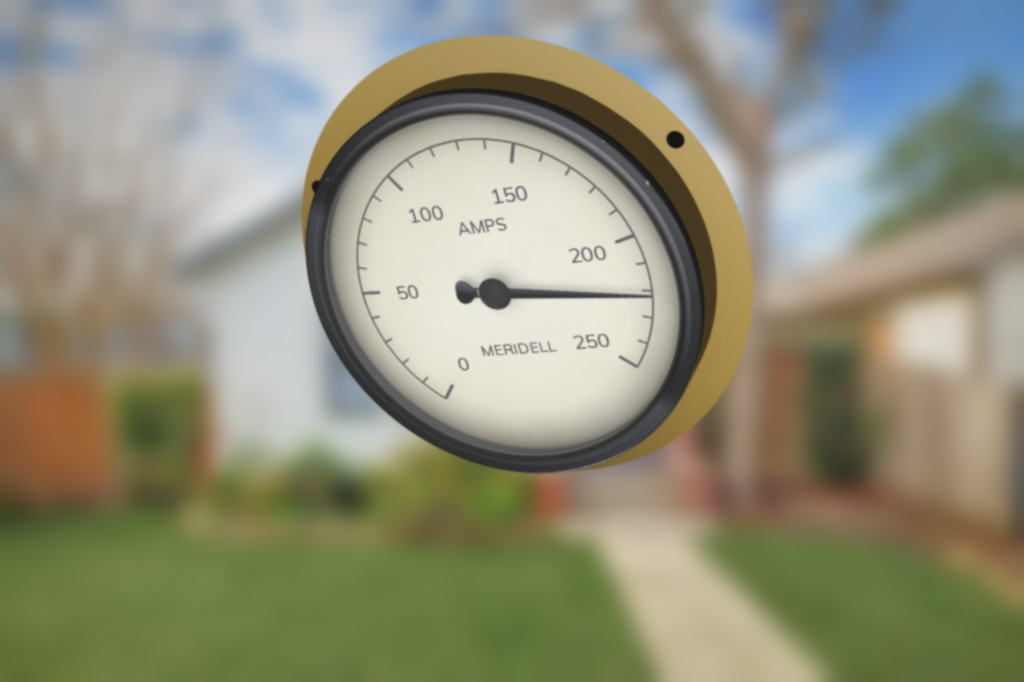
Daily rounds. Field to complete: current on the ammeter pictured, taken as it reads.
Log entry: 220 A
